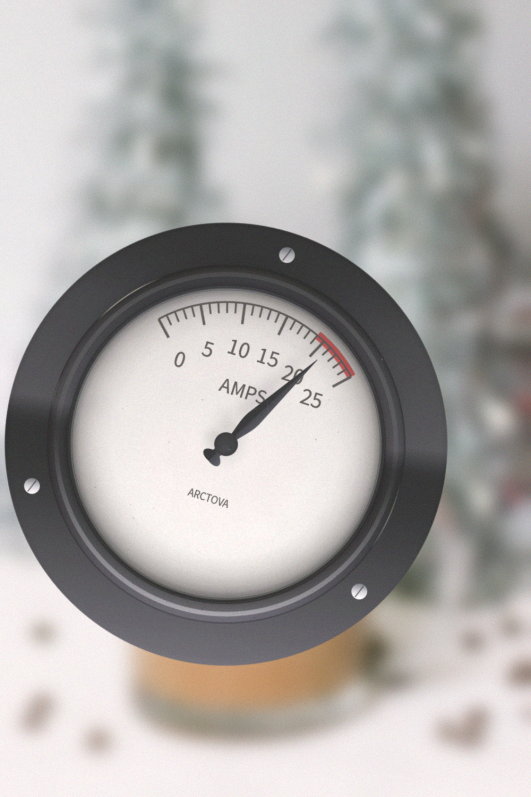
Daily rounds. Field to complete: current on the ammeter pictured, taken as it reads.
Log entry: 21 A
